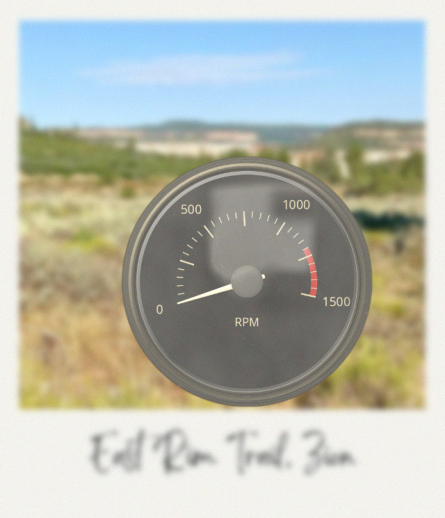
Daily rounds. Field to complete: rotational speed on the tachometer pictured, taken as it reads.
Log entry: 0 rpm
